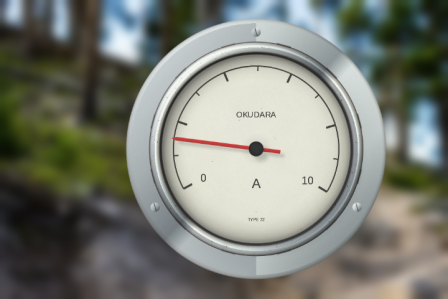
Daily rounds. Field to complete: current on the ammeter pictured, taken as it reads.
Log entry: 1.5 A
